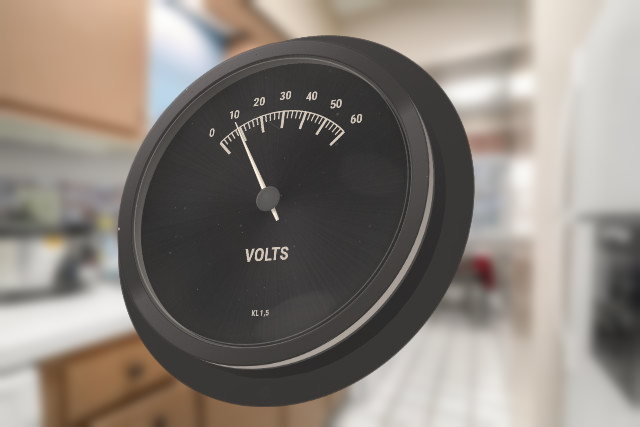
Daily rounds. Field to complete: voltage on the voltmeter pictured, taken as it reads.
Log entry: 10 V
